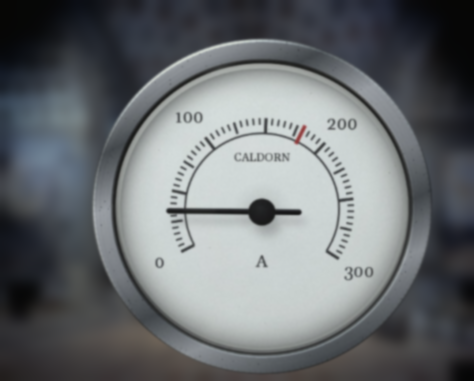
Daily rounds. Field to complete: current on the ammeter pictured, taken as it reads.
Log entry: 35 A
